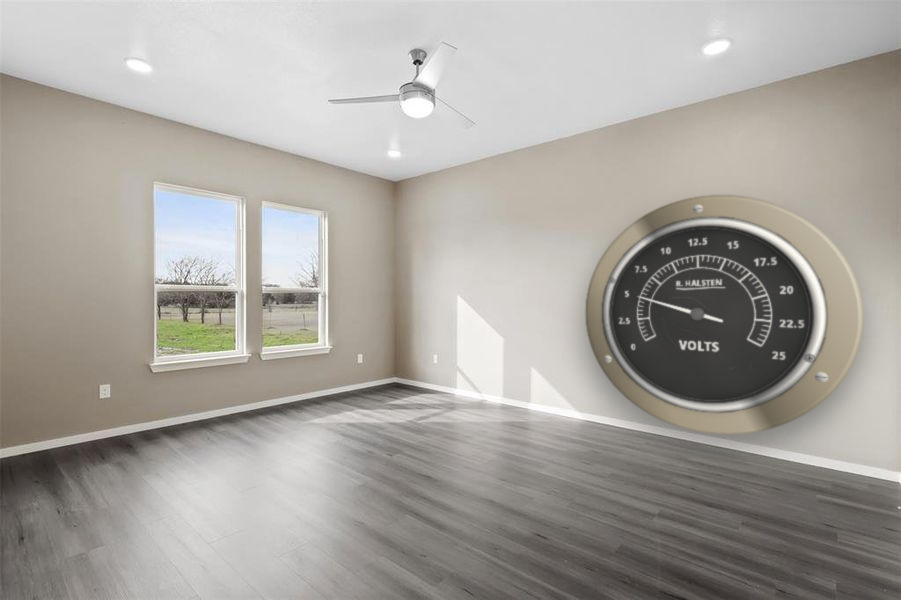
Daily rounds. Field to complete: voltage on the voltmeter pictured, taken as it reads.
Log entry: 5 V
